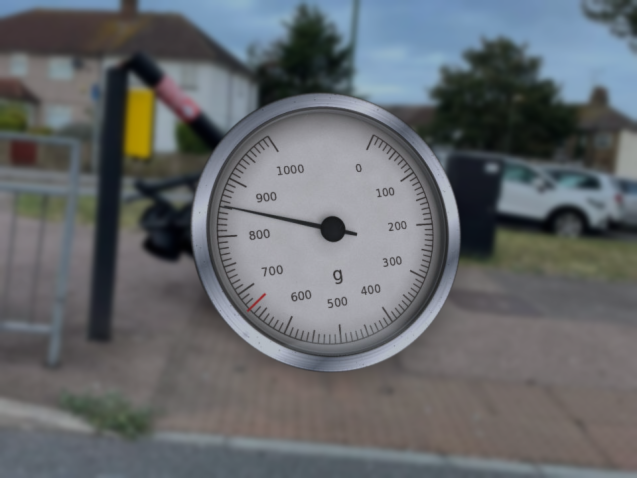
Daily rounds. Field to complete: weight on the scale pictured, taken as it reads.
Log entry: 850 g
